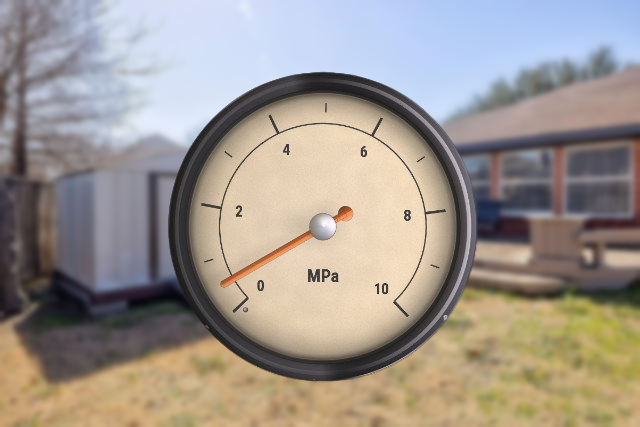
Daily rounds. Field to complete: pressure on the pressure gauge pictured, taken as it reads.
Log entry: 0.5 MPa
